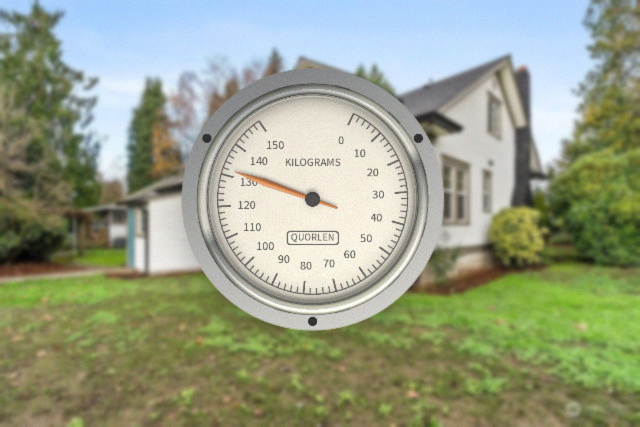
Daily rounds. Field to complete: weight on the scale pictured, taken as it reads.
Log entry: 132 kg
